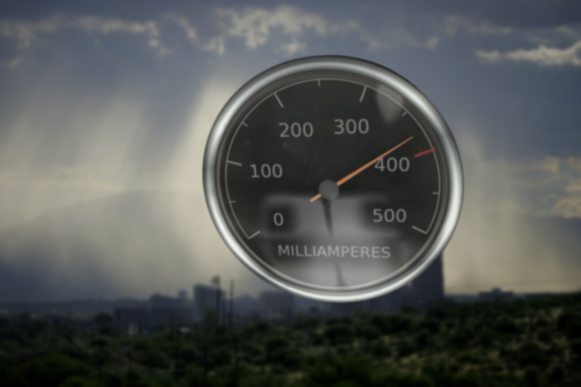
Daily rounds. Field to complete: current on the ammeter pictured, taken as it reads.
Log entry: 375 mA
